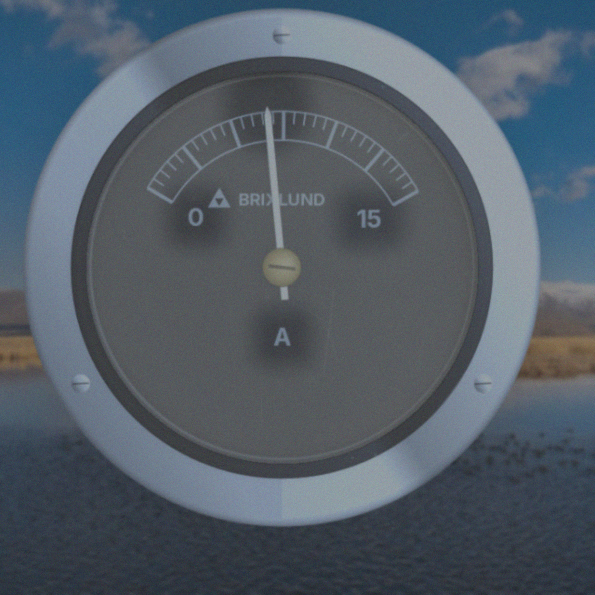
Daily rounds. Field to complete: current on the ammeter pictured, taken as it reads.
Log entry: 6.75 A
